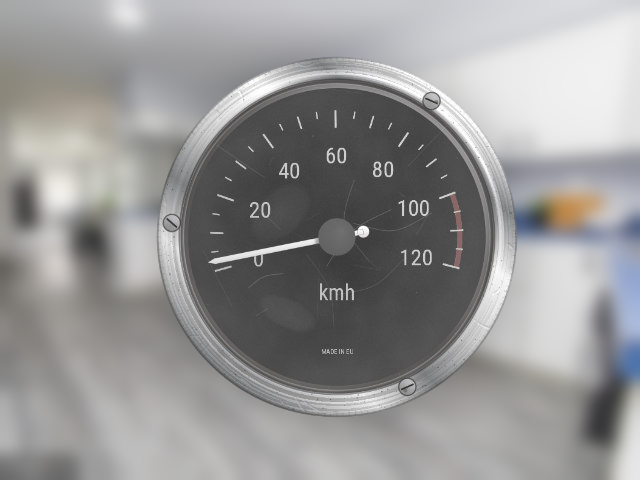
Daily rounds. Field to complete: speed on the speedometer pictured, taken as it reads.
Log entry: 2.5 km/h
